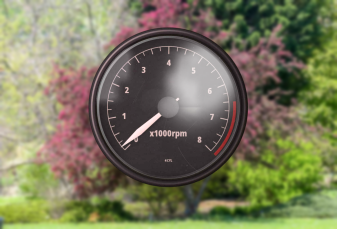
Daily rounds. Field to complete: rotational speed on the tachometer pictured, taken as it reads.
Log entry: 125 rpm
